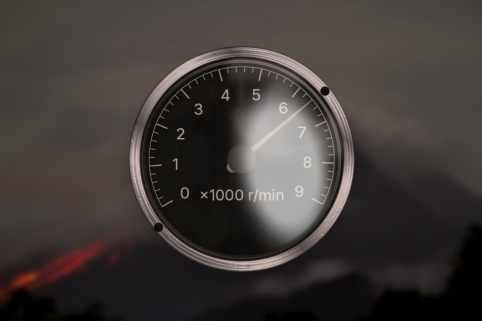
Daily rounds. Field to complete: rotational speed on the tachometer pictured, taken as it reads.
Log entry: 6400 rpm
